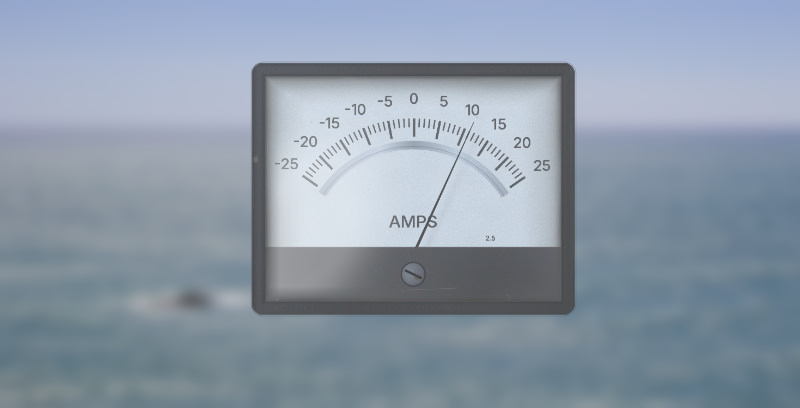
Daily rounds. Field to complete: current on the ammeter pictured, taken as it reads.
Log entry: 11 A
